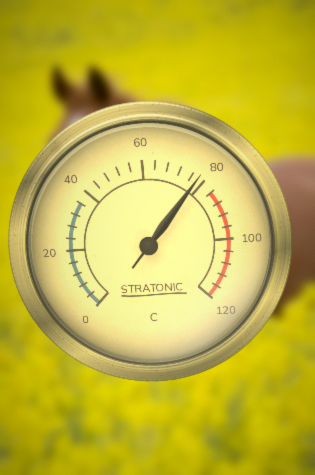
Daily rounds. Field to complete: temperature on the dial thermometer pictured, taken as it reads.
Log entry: 78 °C
